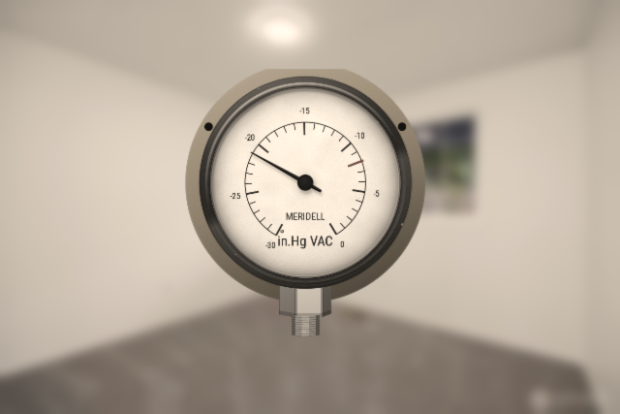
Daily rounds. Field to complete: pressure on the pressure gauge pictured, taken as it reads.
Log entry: -21 inHg
